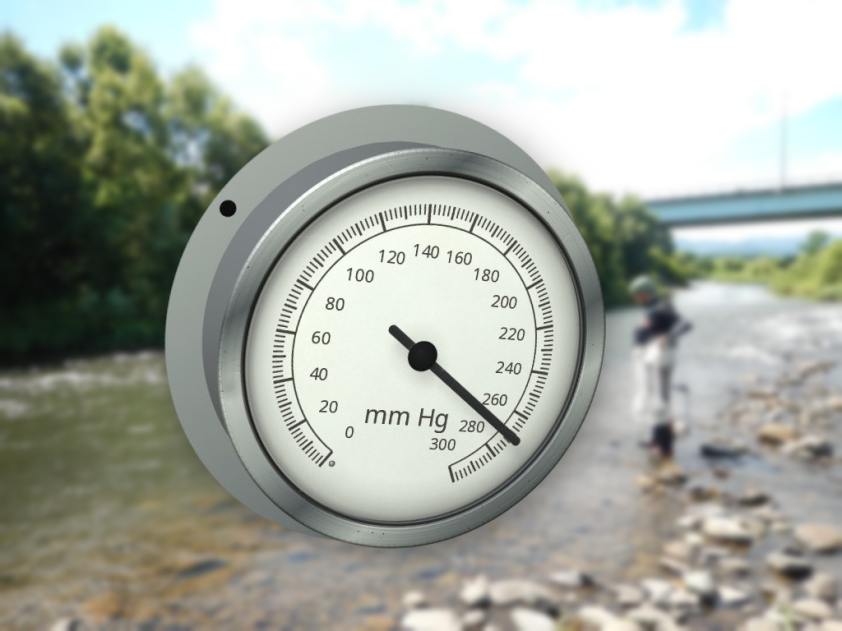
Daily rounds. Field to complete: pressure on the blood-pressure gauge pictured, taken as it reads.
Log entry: 270 mmHg
